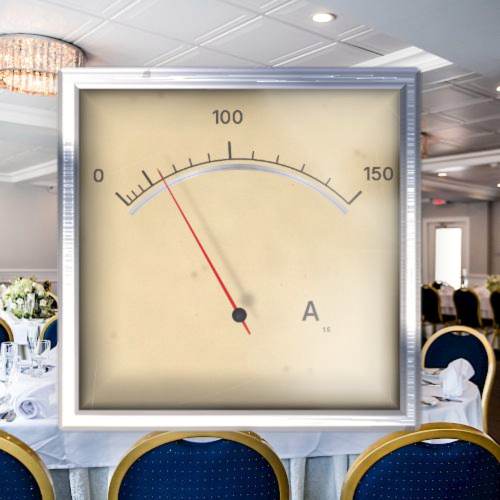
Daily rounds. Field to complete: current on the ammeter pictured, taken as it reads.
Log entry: 60 A
